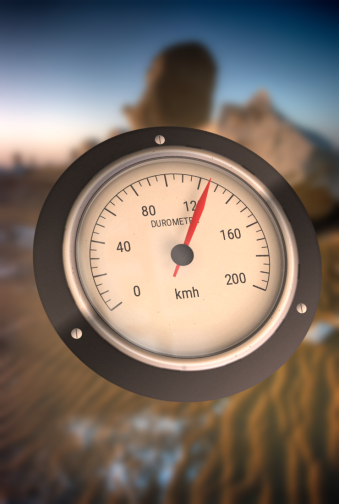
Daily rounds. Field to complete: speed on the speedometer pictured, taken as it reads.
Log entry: 125 km/h
